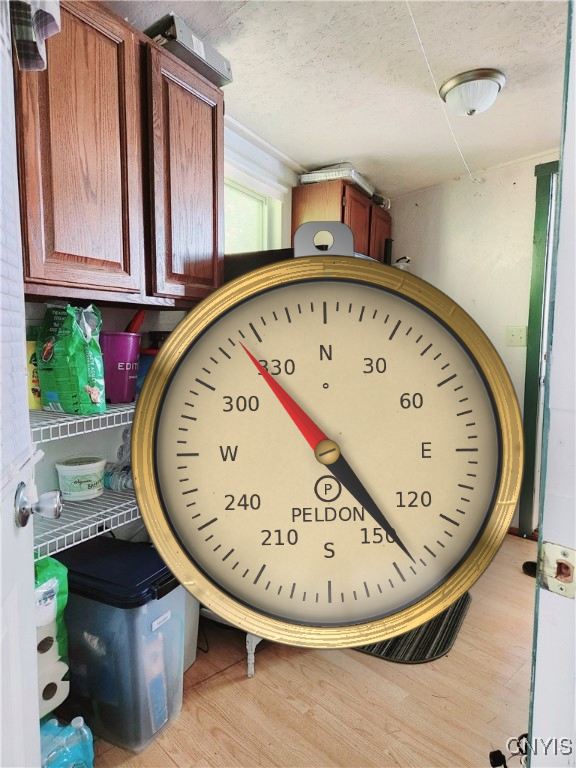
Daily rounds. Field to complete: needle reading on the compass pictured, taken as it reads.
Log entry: 322.5 °
